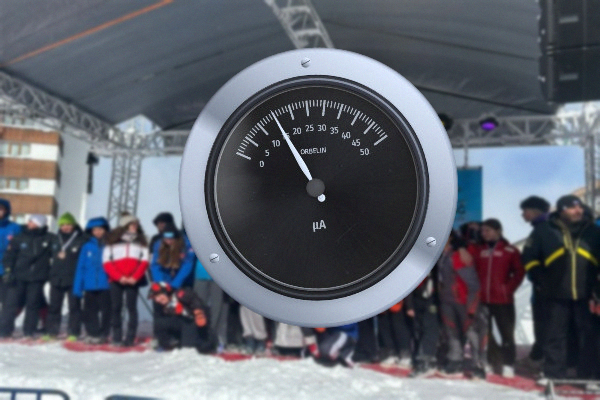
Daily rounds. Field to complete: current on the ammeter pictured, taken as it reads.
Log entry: 15 µA
